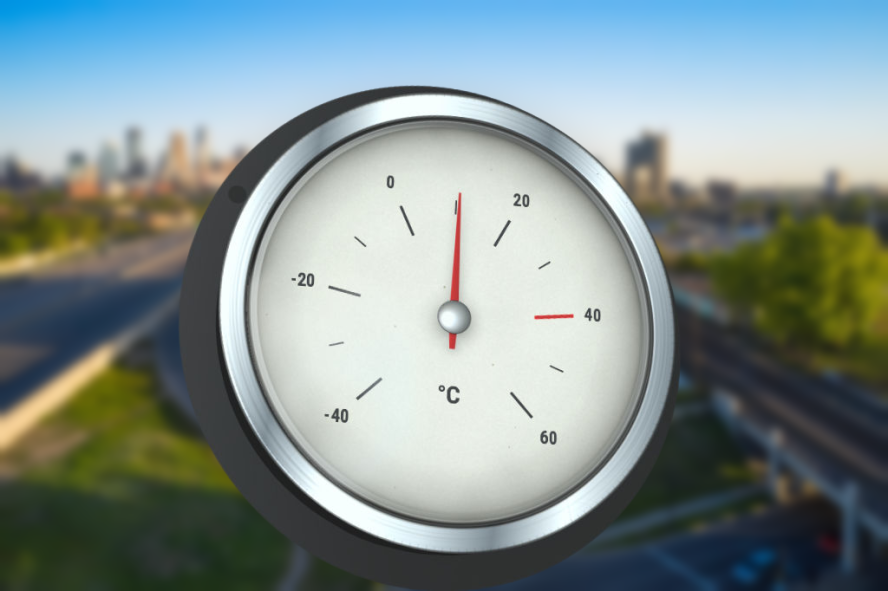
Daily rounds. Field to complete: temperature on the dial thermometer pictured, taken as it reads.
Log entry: 10 °C
